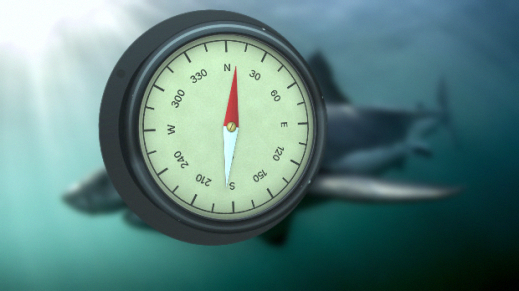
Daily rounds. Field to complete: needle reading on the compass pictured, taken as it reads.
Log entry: 7.5 °
